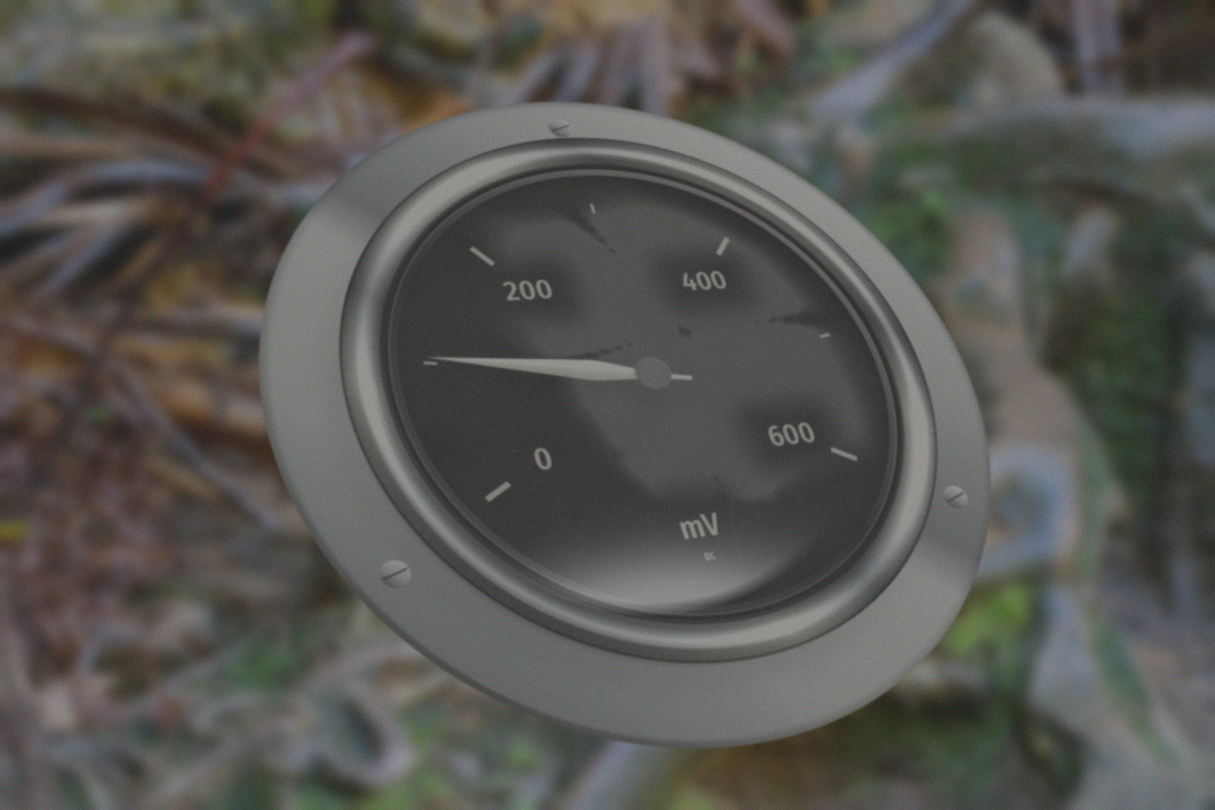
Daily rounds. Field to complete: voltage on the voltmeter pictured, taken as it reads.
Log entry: 100 mV
